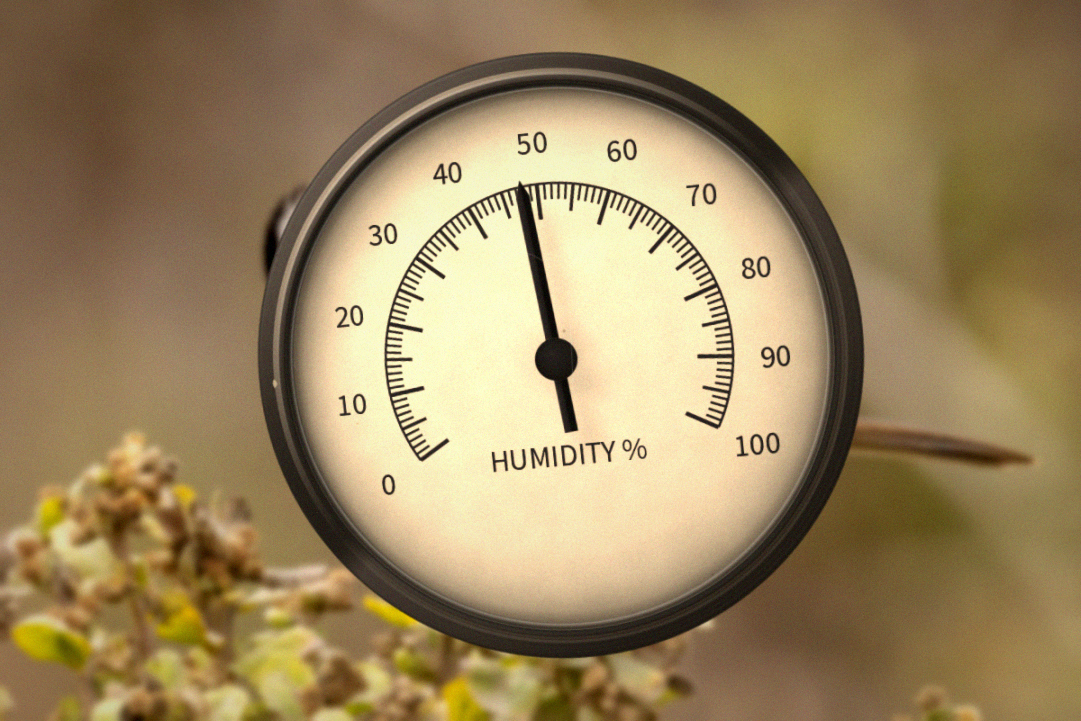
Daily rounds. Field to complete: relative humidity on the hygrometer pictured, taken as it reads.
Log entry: 48 %
